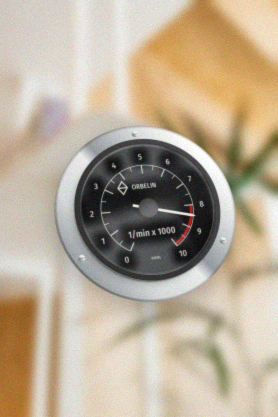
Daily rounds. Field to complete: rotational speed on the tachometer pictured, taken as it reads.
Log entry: 8500 rpm
